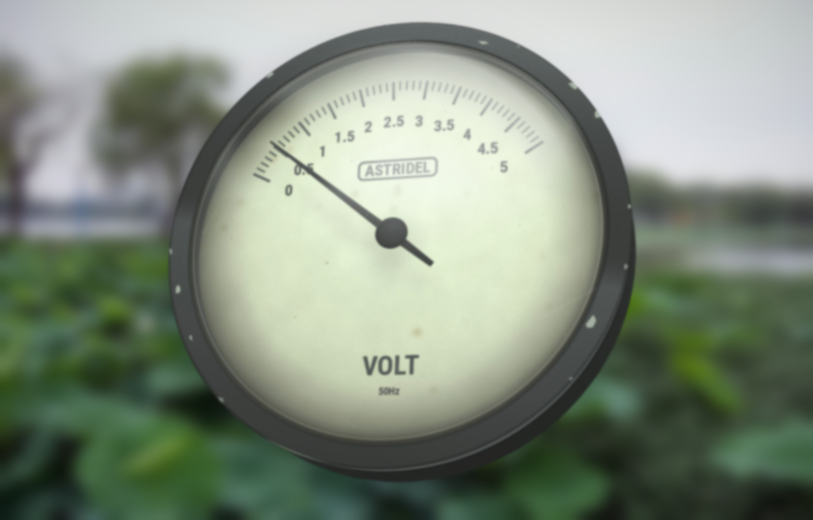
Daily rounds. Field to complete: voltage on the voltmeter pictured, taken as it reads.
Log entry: 0.5 V
